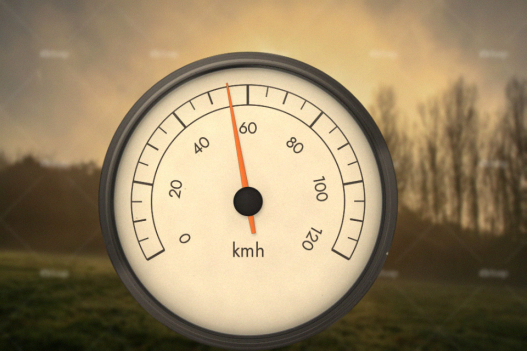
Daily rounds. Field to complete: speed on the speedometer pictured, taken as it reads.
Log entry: 55 km/h
